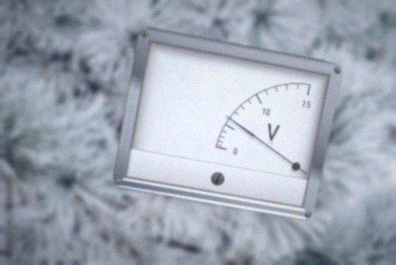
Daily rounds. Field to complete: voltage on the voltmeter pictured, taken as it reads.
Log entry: 6 V
